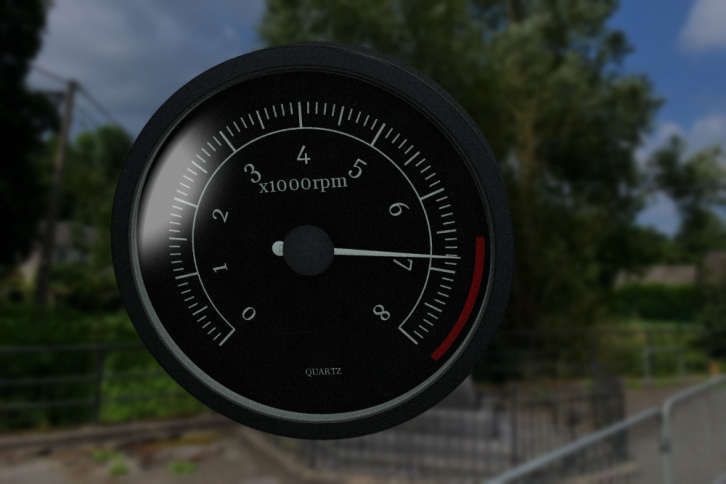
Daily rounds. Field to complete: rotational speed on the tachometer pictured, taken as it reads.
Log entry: 6800 rpm
